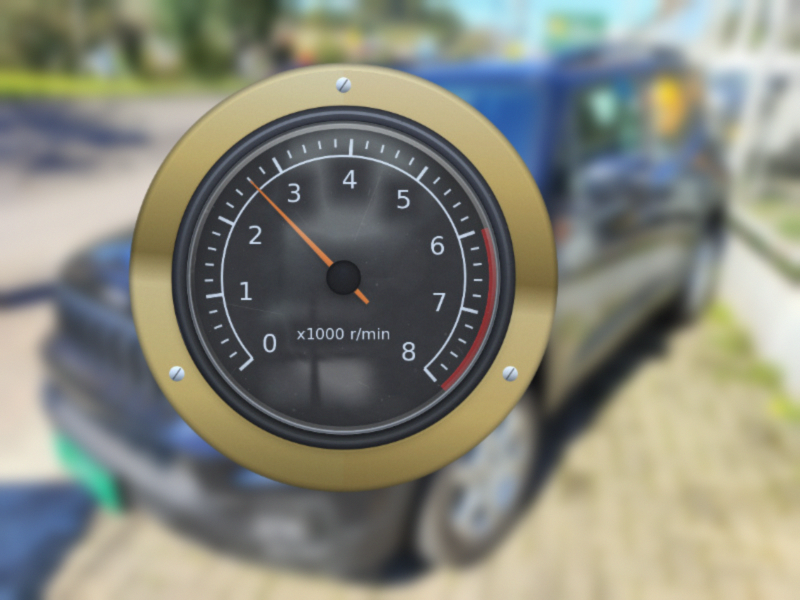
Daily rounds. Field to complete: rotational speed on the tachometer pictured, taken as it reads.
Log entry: 2600 rpm
